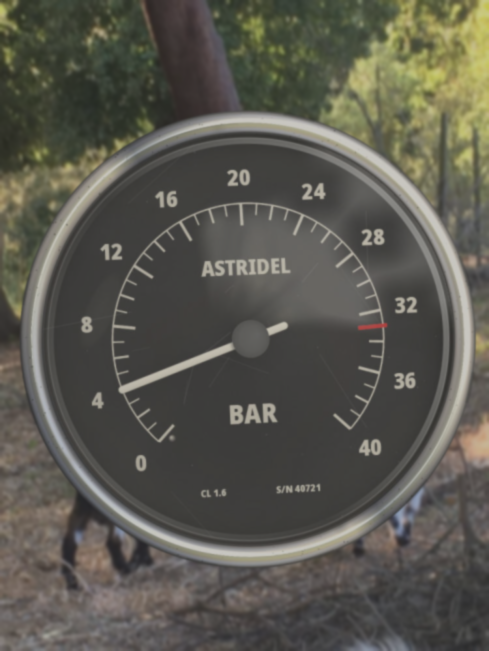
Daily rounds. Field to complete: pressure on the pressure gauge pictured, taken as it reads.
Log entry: 4 bar
